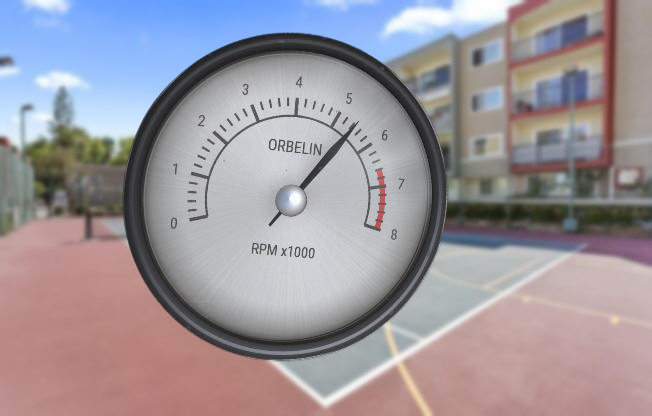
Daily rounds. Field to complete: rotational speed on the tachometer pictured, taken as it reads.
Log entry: 5400 rpm
